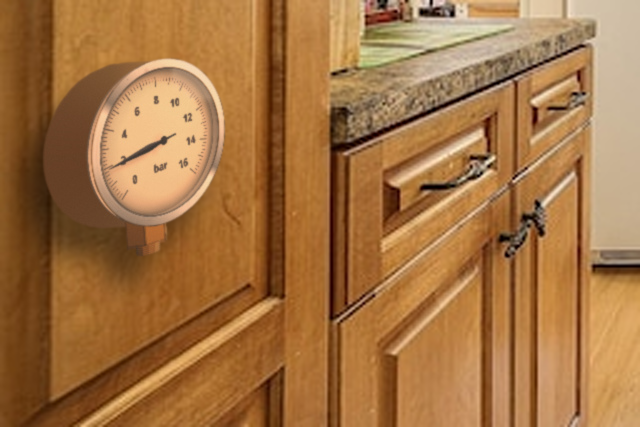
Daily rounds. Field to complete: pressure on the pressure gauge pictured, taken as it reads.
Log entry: 2 bar
